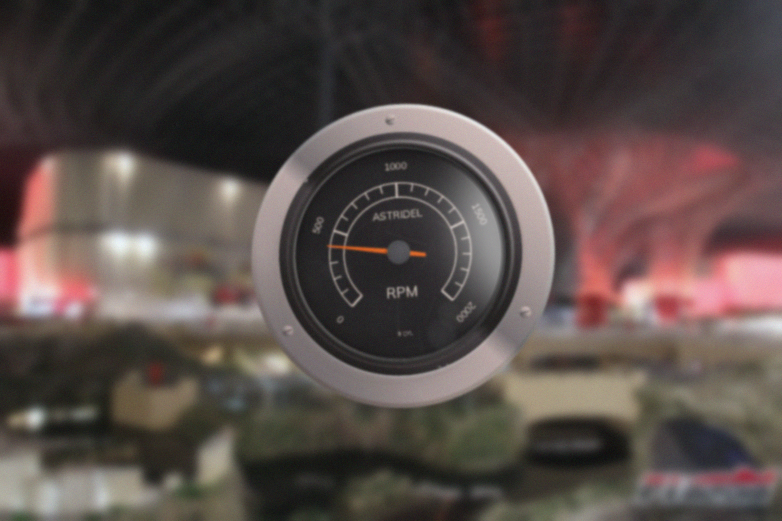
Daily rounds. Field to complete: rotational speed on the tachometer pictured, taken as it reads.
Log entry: 400 rpm
